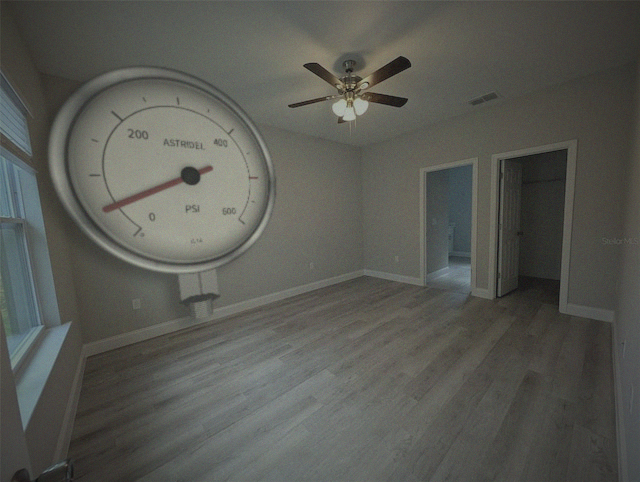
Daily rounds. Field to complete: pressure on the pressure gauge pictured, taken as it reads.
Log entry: 50 psi
